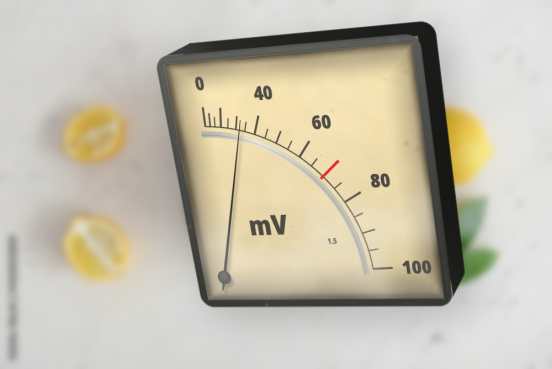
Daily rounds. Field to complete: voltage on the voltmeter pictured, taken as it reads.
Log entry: 32.5 mV
